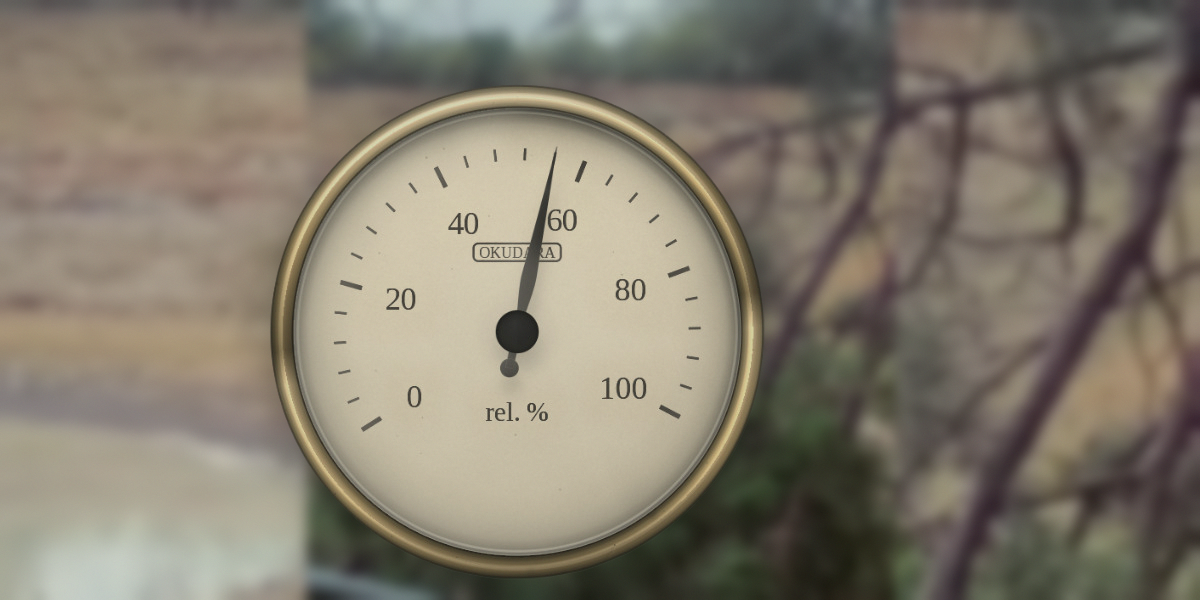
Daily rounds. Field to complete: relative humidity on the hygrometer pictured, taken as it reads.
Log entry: 56 %
